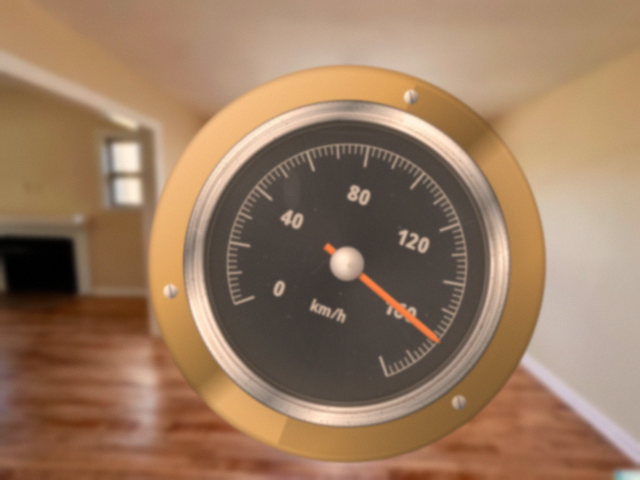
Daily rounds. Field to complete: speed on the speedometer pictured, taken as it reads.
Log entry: 160 km/h
